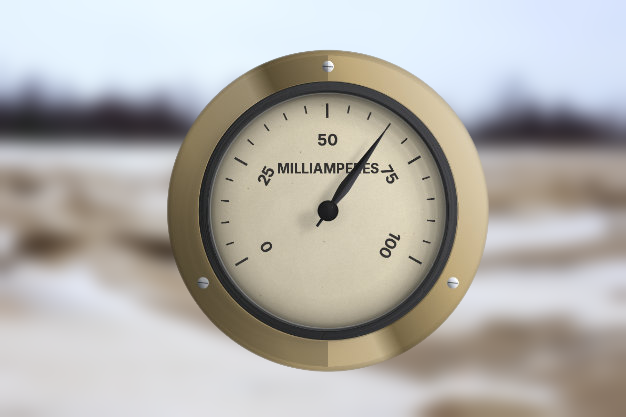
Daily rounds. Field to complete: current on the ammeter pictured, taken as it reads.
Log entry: 65 mA
